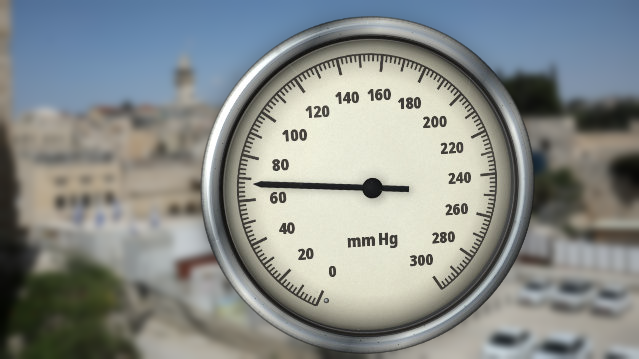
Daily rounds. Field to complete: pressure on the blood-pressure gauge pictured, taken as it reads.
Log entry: 68 mmHg
